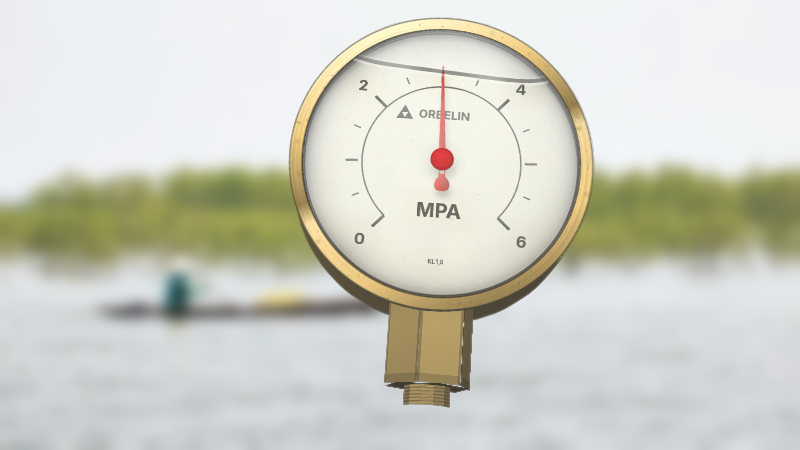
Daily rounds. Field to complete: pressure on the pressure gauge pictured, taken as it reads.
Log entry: 3 MPa
